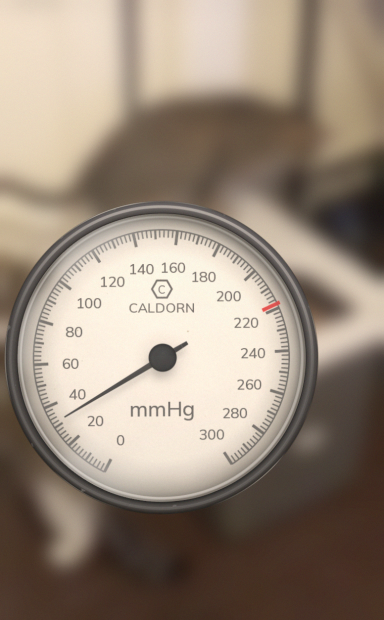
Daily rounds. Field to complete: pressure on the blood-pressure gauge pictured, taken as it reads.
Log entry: 32 mmHg
